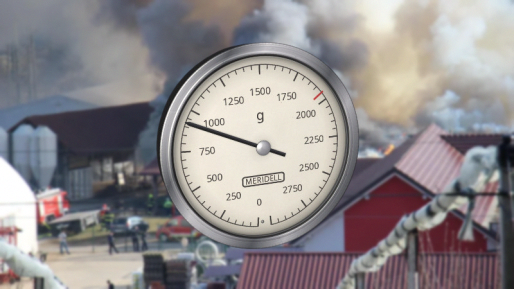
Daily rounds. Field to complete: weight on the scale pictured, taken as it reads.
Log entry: 925 g
